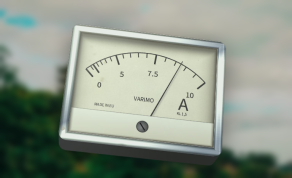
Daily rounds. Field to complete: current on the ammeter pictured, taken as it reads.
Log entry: 8.75 A
